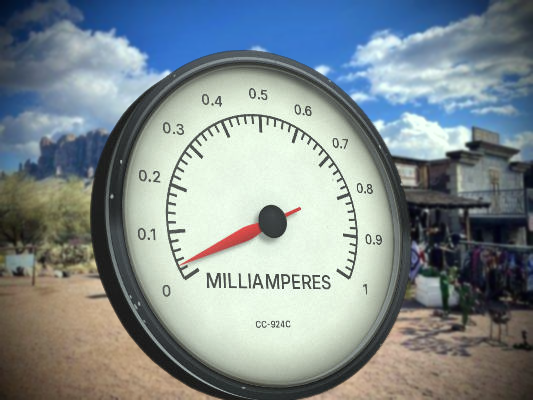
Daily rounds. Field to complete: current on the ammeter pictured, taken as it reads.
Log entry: 0.03 mA
